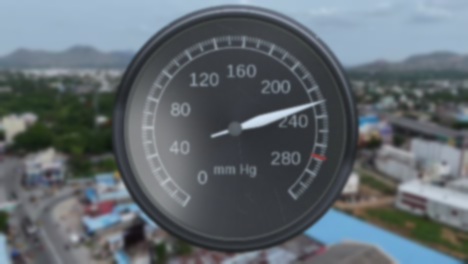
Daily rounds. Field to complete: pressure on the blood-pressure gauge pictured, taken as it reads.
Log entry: 230 mmHg
